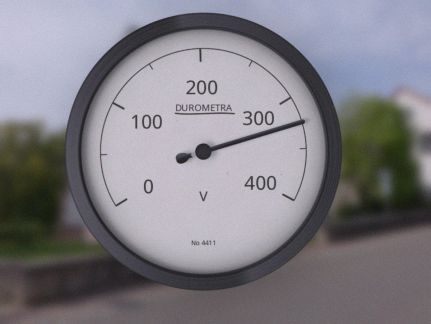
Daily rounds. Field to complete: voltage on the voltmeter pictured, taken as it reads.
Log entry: 325 V
